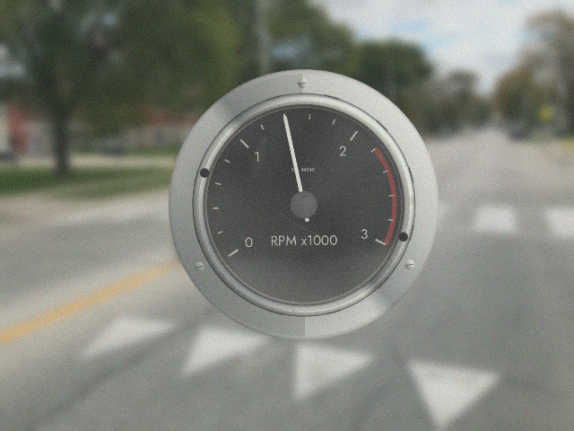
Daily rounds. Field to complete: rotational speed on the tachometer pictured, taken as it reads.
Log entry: 1400 rpm
